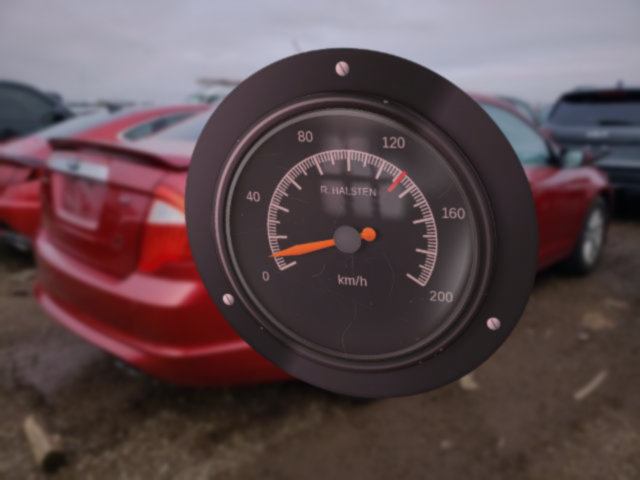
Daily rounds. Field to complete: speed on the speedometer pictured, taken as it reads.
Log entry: 10 km/h
